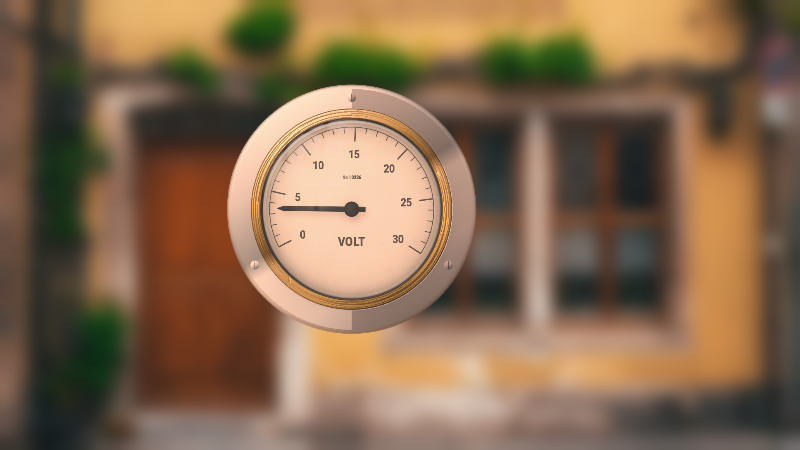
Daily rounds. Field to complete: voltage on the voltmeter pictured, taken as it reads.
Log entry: 3.5 V
